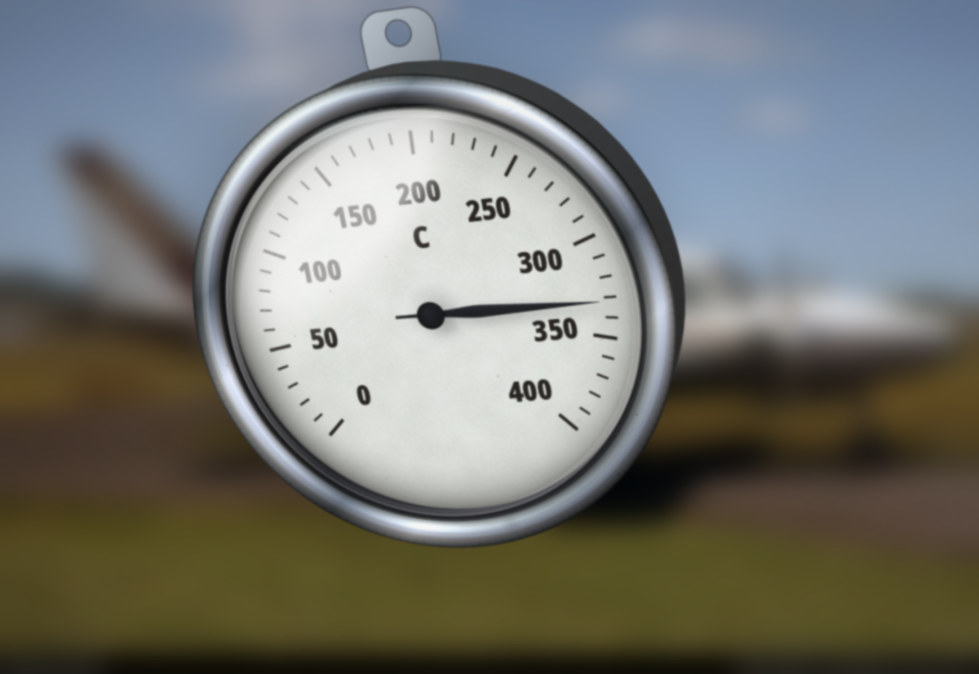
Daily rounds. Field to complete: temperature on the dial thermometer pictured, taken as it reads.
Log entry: 330 °C
